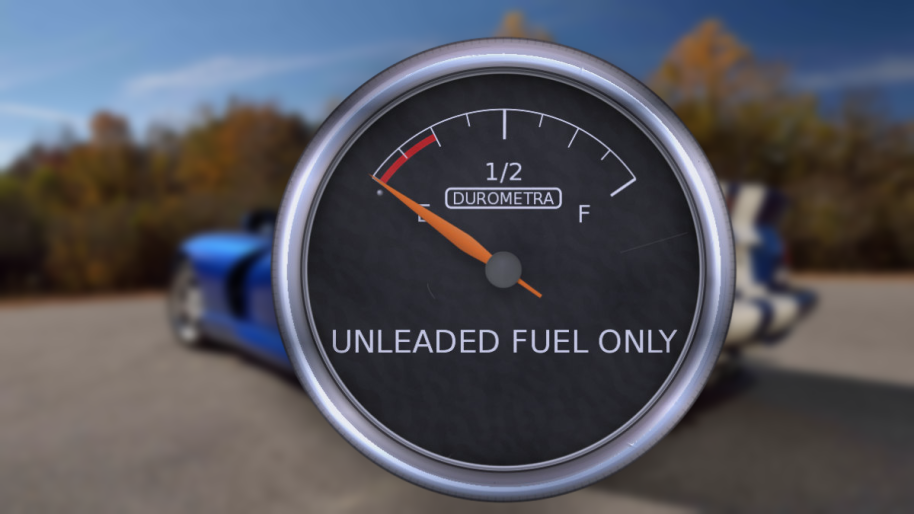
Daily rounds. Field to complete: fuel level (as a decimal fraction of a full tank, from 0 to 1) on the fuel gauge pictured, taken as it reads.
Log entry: 0
